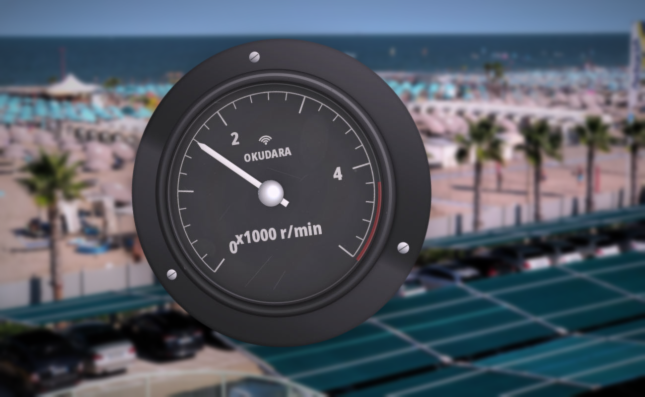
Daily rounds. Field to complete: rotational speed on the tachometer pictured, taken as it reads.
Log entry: 1600 rpm
